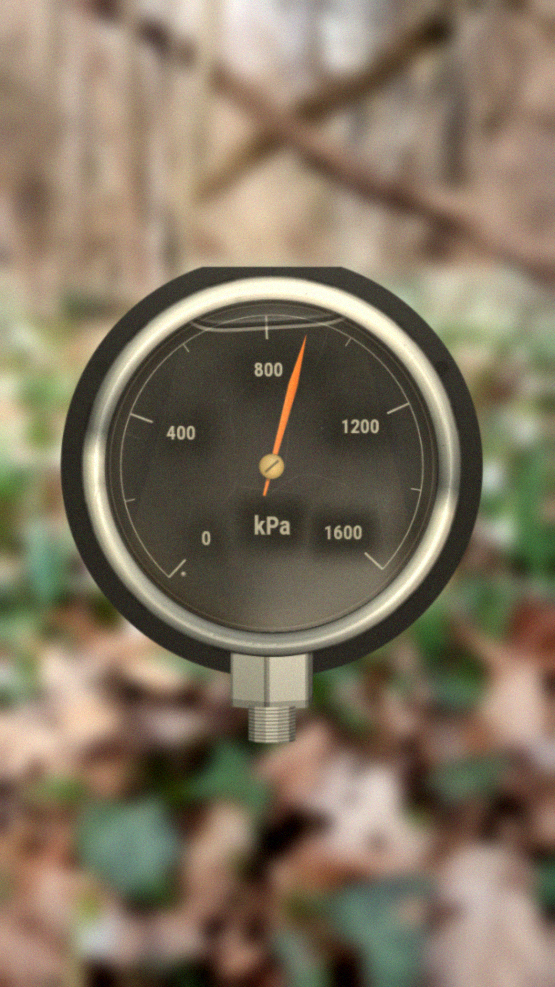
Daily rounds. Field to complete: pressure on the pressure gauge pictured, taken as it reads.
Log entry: 900 kPa
